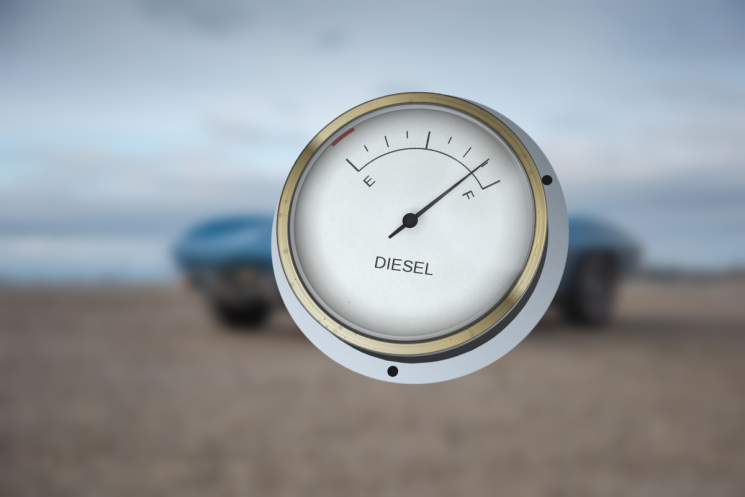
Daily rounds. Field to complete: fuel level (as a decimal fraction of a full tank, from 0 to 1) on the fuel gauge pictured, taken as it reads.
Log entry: 0.875
